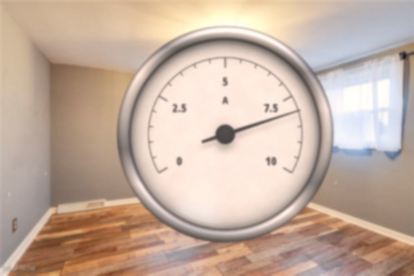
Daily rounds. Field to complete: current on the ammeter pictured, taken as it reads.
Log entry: 8 A
